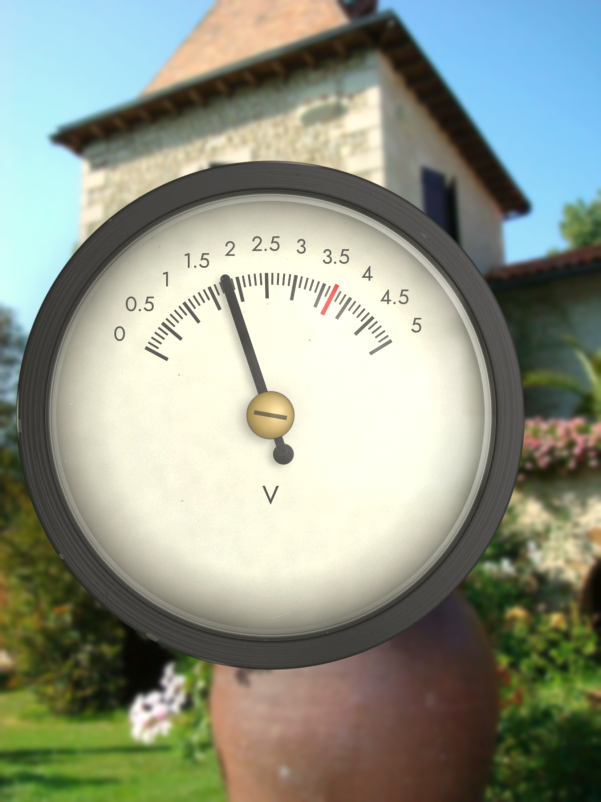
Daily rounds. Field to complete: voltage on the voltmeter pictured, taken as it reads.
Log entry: 1.8 V
